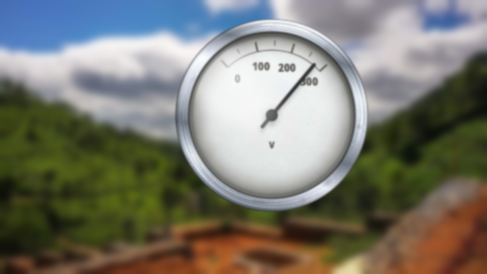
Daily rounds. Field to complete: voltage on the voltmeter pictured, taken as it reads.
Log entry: 275 V
